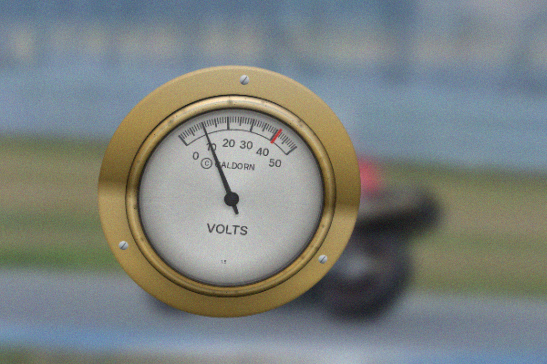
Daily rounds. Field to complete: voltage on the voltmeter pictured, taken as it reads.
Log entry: 10 V
